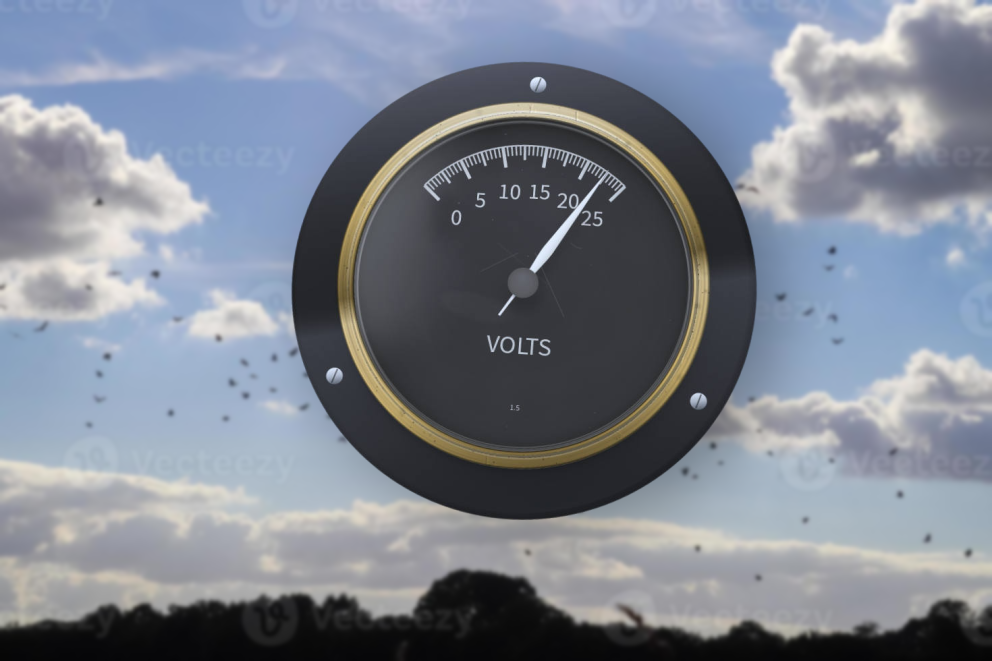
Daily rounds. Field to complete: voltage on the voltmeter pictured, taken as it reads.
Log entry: 22.5 V
